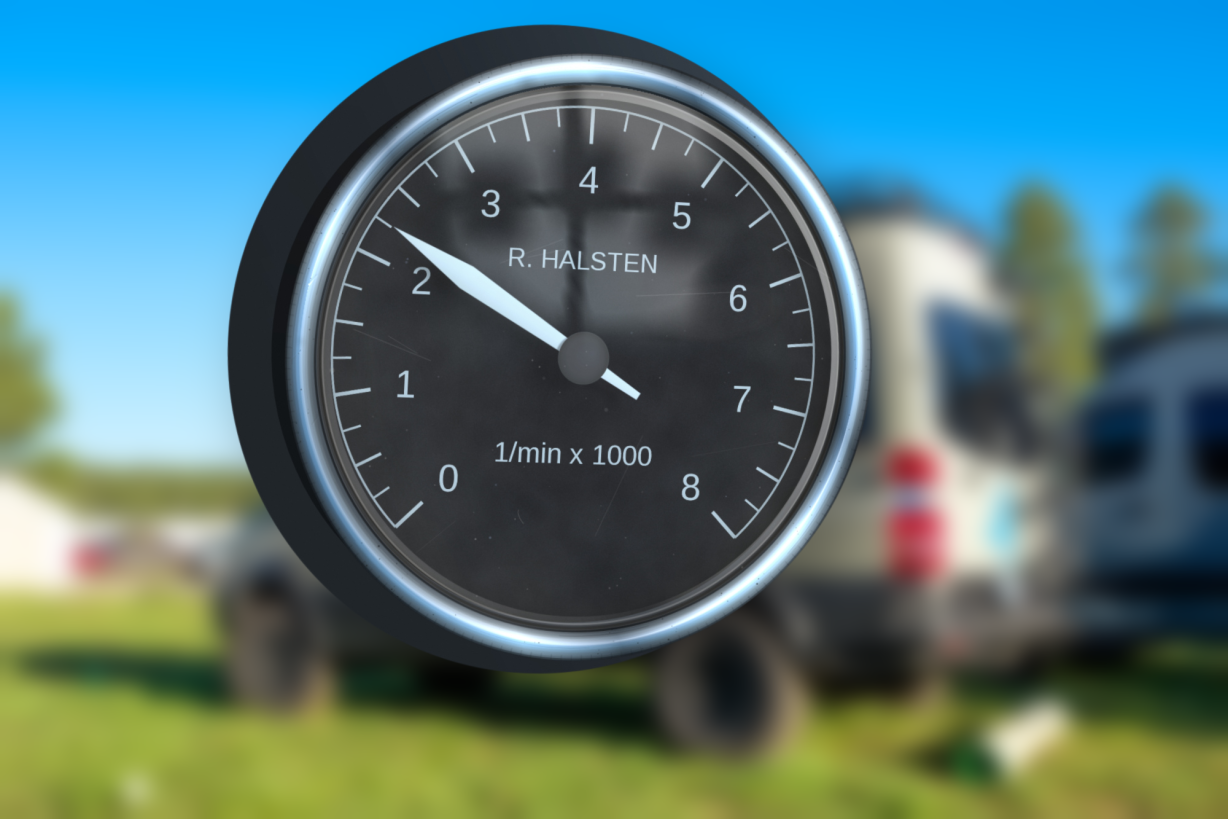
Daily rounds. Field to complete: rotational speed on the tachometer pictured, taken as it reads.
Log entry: 2250 rpm
